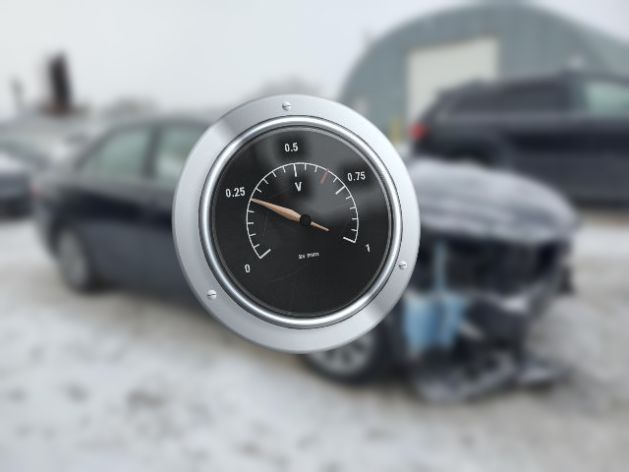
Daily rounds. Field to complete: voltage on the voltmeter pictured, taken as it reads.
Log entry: 0.25 V
